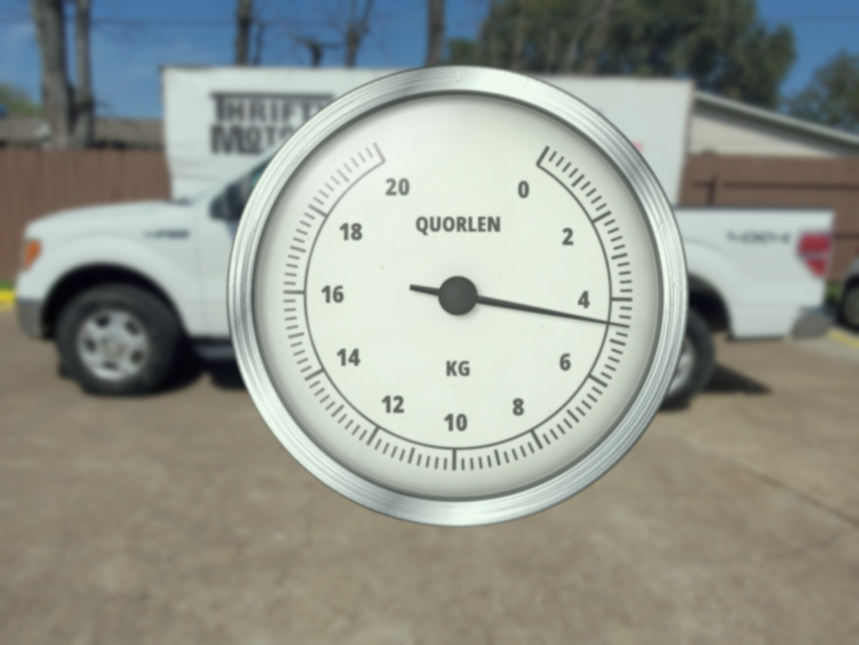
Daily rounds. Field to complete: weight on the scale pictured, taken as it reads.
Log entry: 4.6 kg
